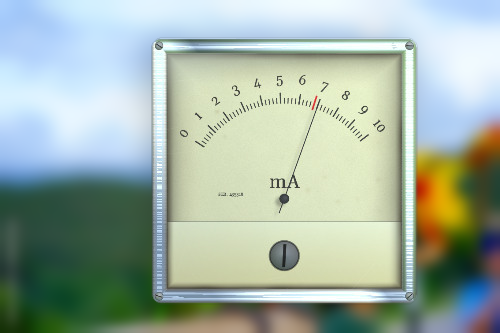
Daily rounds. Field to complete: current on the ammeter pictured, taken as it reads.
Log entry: 7 mA
